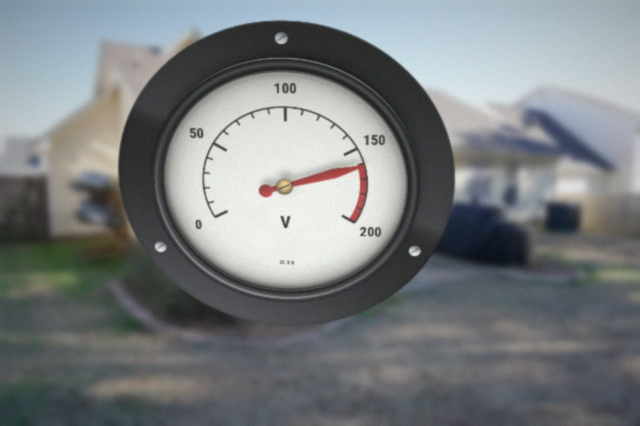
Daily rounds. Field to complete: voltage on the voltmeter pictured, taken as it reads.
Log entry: 160 V
